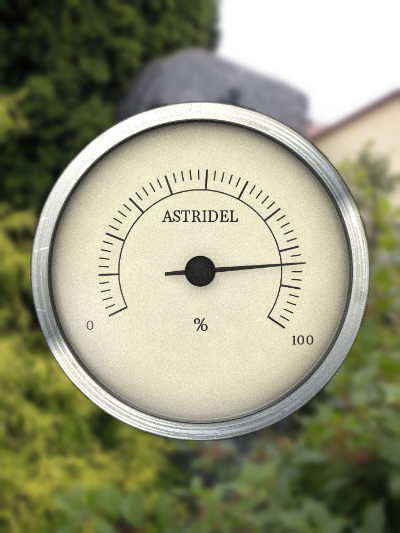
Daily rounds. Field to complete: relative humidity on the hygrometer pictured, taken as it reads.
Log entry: 84 %
